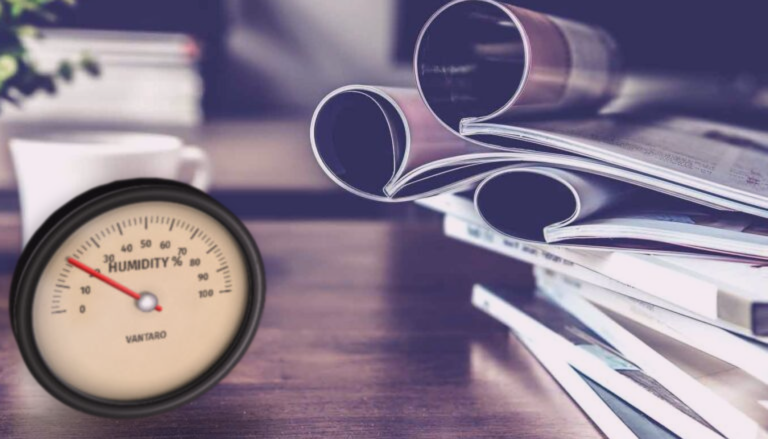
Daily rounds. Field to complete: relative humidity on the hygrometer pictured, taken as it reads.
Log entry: 20 %
